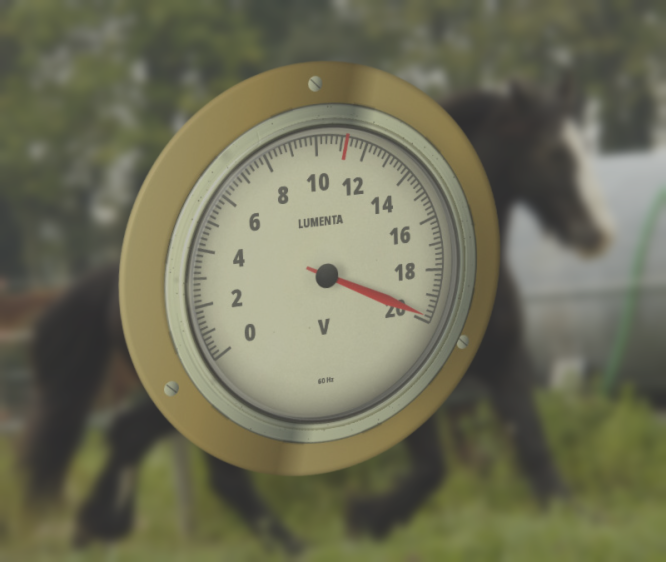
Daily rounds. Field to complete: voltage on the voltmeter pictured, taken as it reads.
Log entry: 19.8 V
